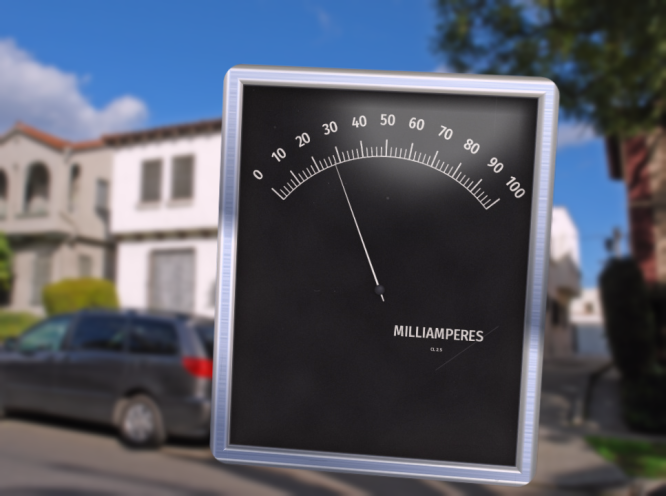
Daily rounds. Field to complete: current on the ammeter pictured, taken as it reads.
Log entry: 28 mA
